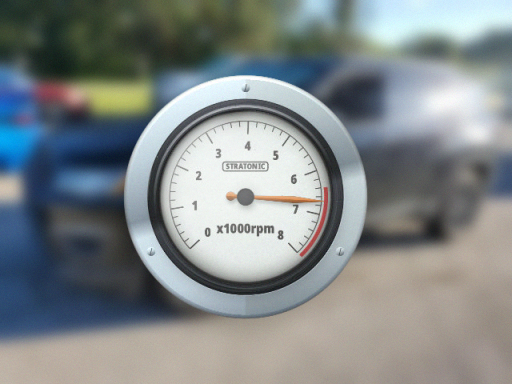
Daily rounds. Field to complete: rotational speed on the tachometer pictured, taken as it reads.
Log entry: 6700 rpm
